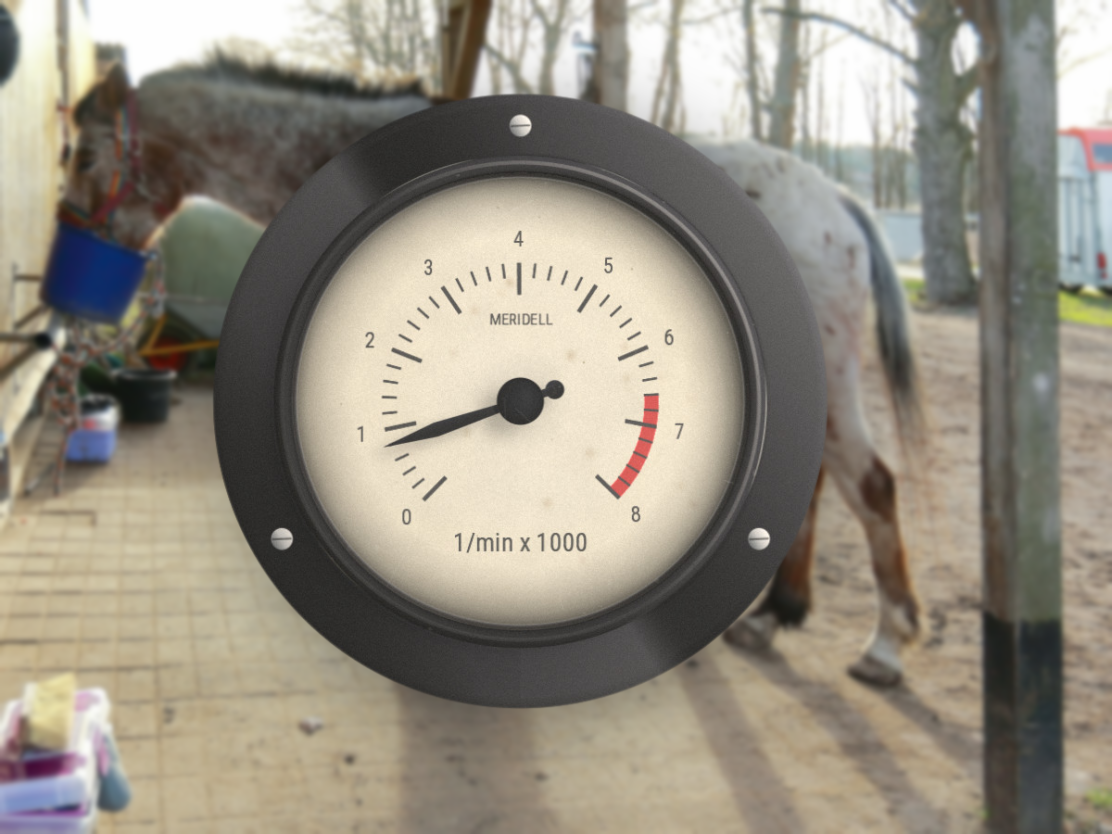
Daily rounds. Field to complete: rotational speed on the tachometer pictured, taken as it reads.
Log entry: 800 rpm
